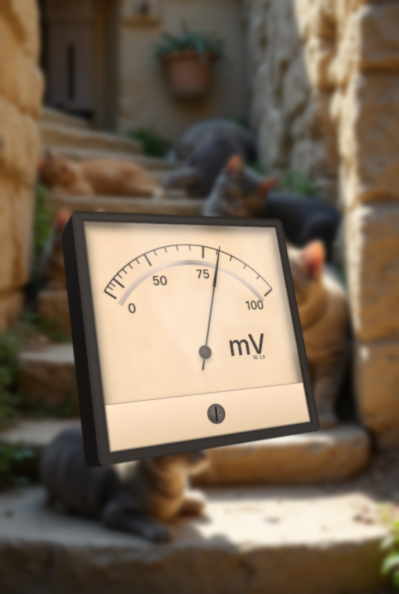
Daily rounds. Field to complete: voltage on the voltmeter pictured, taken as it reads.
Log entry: 80 mV
